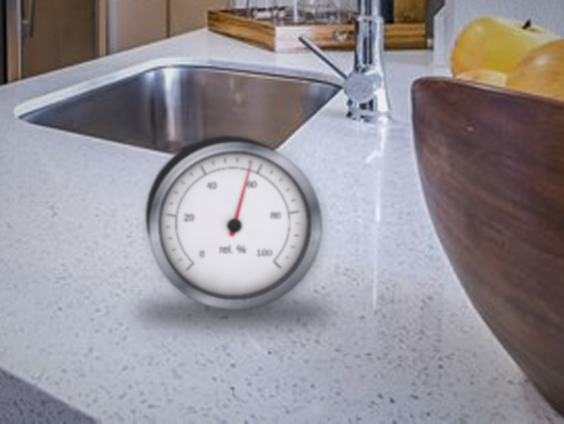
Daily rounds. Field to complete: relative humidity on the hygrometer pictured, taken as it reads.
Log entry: 56 %
